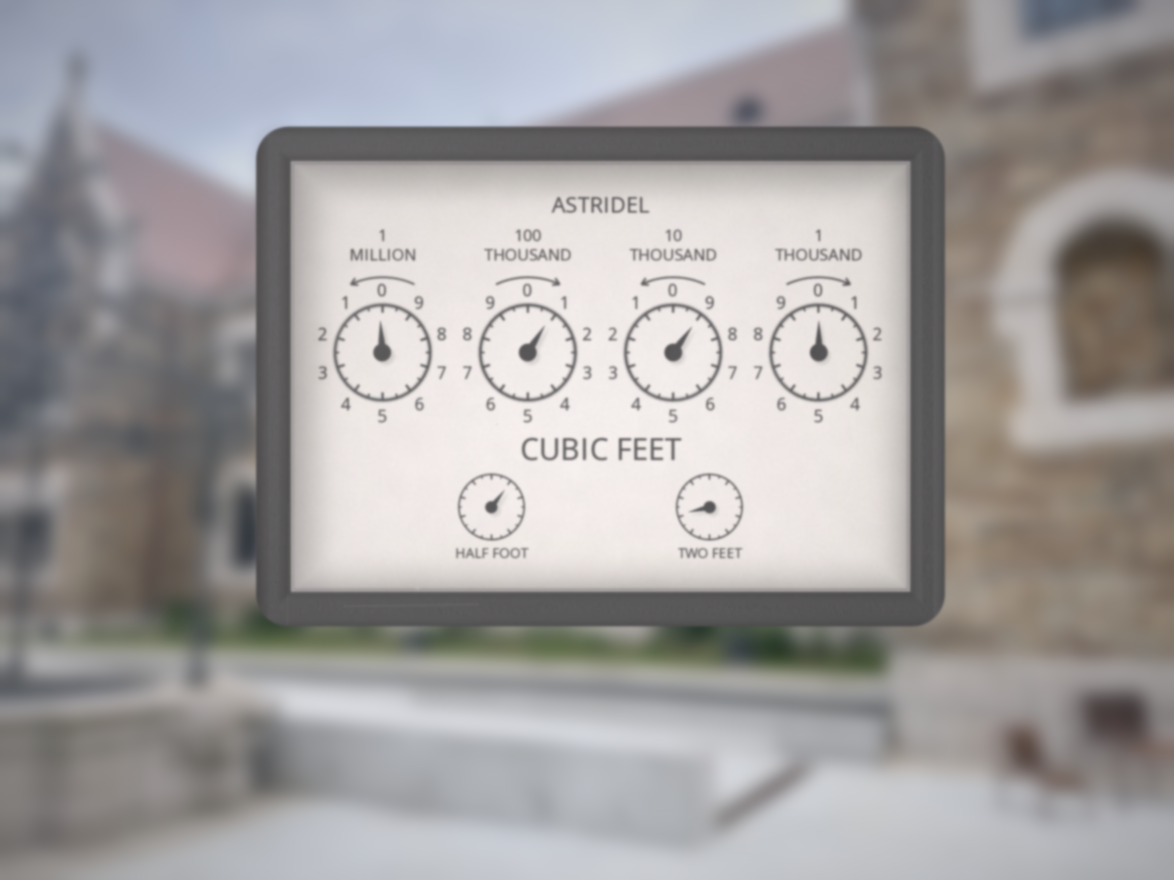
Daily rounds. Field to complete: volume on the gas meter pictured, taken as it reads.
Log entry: 9000 ft³
